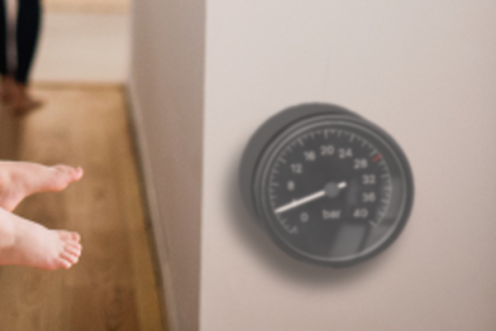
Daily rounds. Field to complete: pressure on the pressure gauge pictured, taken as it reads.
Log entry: 4 bar
